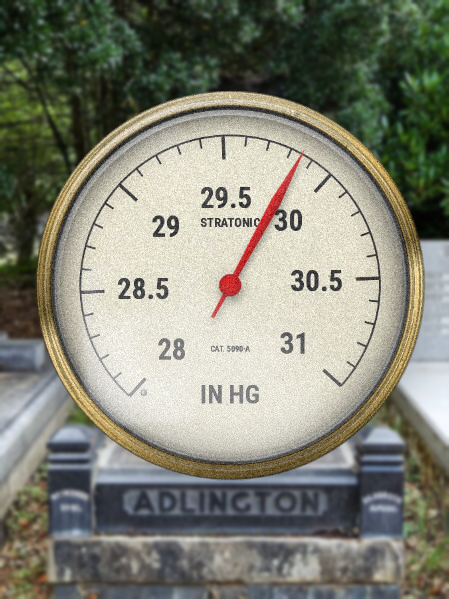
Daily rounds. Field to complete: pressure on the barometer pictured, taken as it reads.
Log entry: 29.85 inHg
